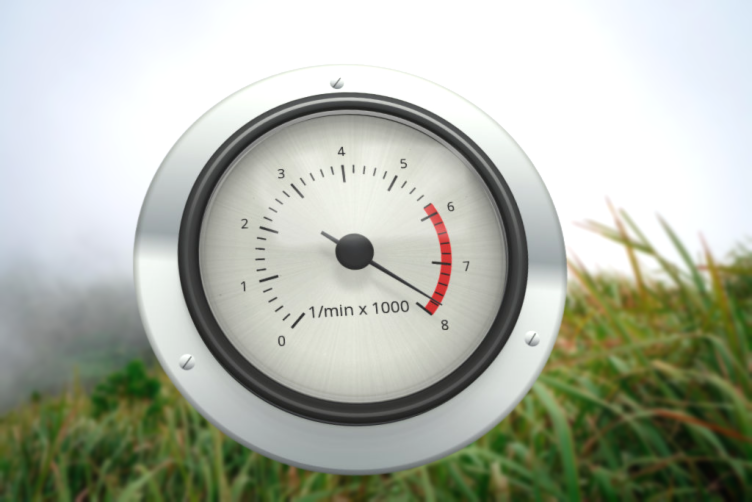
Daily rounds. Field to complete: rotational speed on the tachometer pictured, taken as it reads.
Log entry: 7800 rpm
